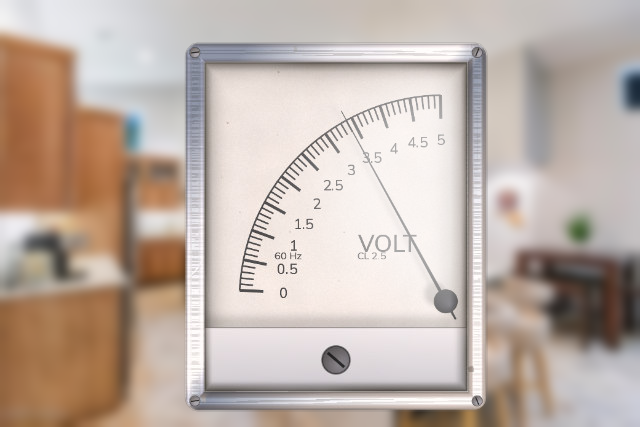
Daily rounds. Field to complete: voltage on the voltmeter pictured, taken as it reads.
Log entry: 3.4 V
